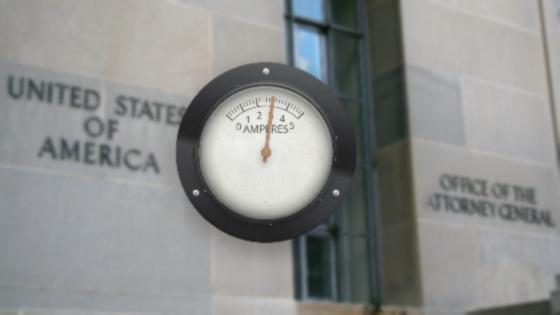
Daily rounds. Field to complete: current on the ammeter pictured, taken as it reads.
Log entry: 3 A
